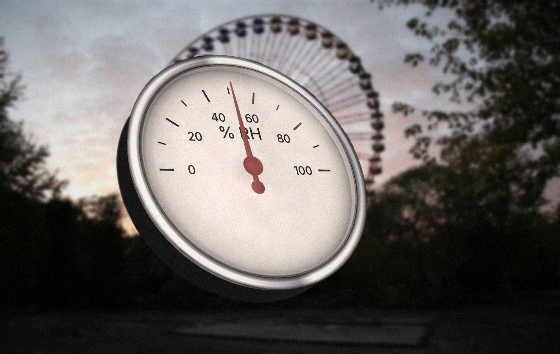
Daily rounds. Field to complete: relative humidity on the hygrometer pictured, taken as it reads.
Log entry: 50 %
